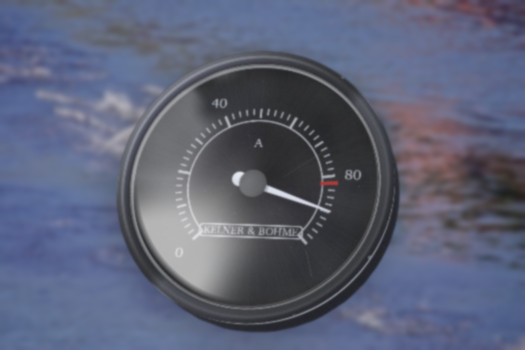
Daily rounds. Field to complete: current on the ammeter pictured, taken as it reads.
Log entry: 90 A
